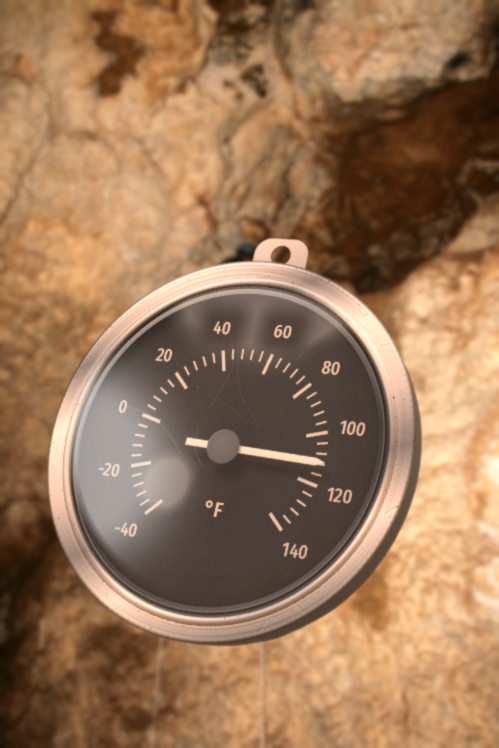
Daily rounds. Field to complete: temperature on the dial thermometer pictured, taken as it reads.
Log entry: 112 °F
